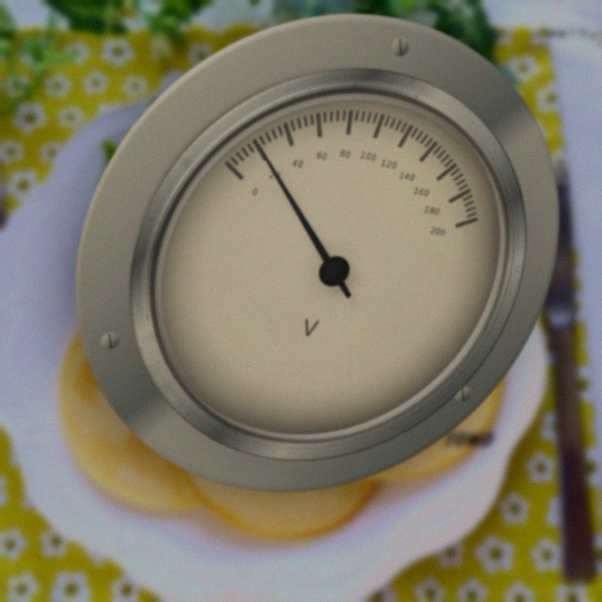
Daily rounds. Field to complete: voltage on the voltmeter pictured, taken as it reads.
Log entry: 20 V
